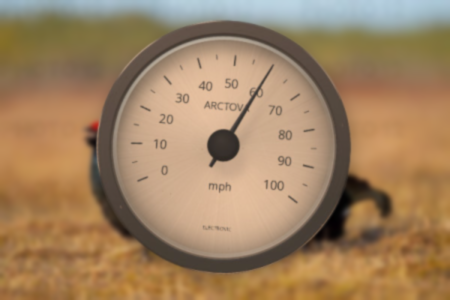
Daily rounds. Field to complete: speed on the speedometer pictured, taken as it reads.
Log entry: 60 mph
